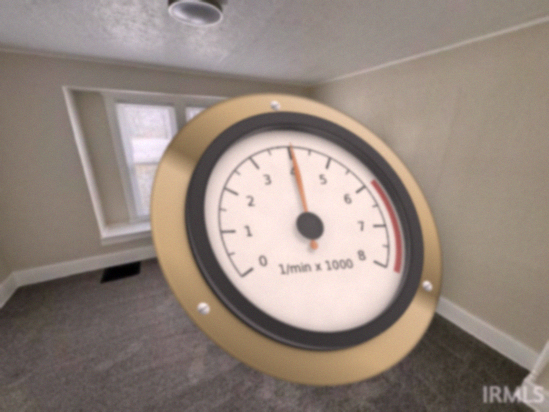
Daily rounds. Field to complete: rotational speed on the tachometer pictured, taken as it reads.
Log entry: 4000 rpm
